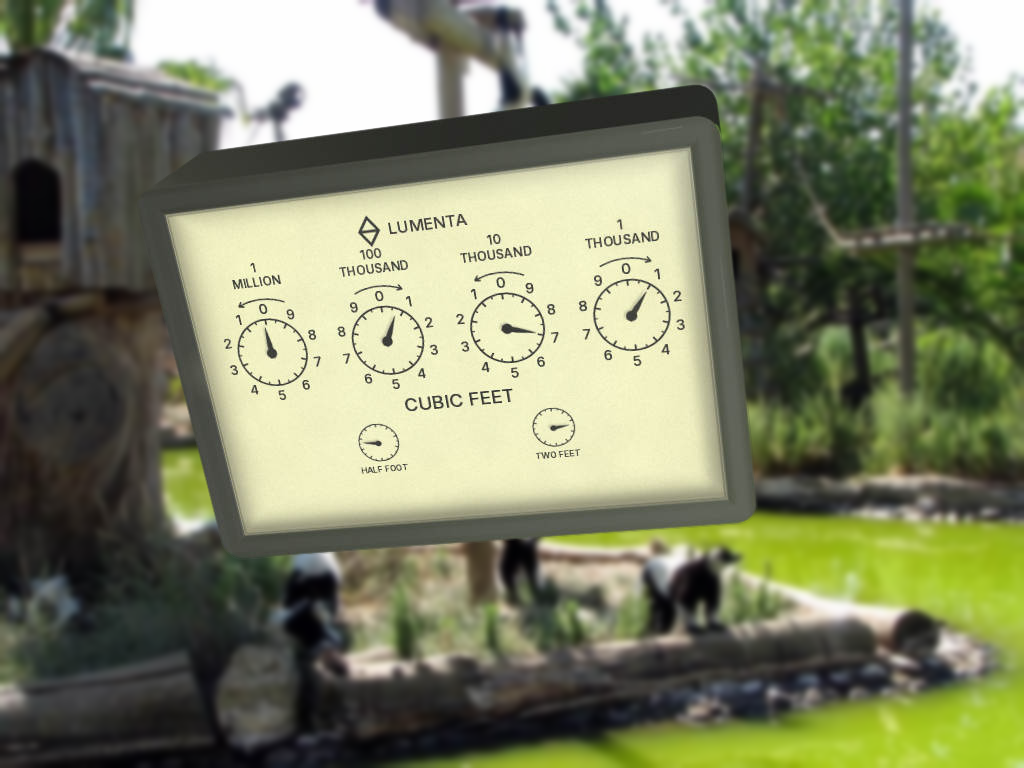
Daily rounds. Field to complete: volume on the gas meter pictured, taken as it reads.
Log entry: 7100 ft³
